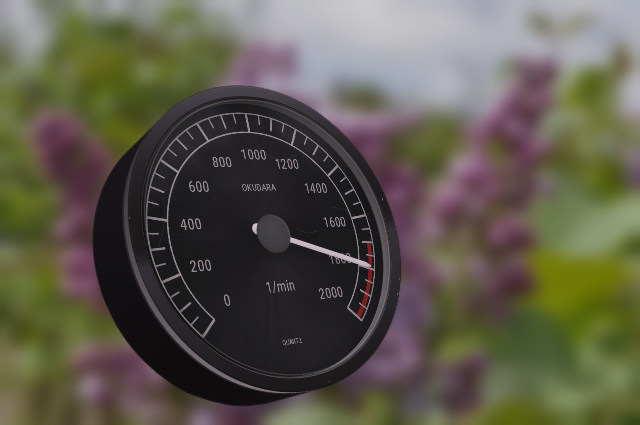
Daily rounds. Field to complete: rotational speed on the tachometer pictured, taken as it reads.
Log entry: 1800 rpm
